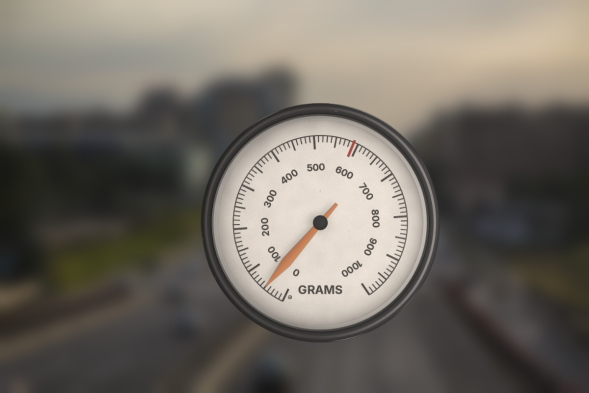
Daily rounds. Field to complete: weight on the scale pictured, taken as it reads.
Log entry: 50 g
